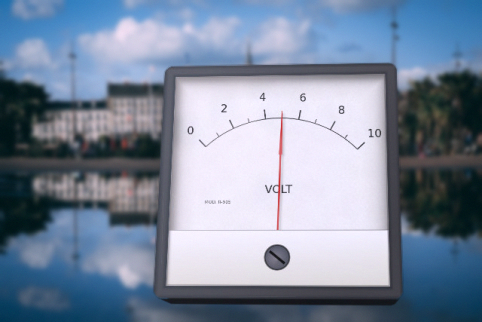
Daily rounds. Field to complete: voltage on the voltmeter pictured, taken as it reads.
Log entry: 5 V
